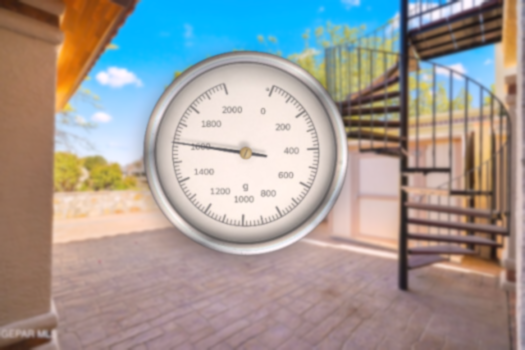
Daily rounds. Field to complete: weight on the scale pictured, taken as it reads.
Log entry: 1600 g
